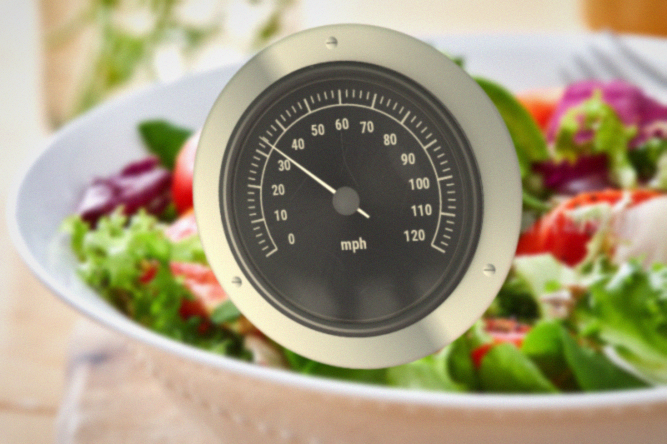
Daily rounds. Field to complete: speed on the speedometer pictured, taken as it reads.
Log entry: 34 mph
